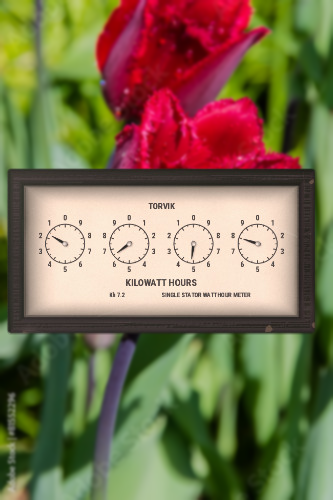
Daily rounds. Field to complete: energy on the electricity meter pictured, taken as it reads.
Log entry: 1648 kWh
